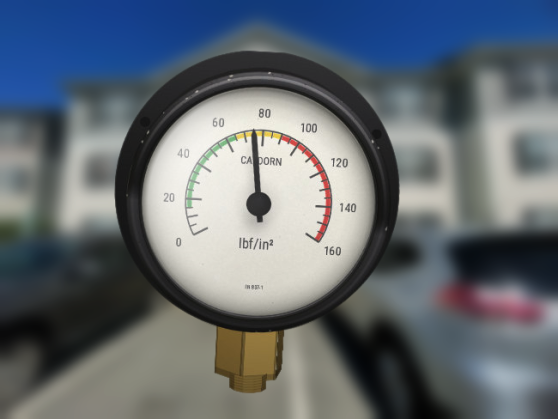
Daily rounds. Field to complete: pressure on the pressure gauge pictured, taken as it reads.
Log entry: 75 psi
